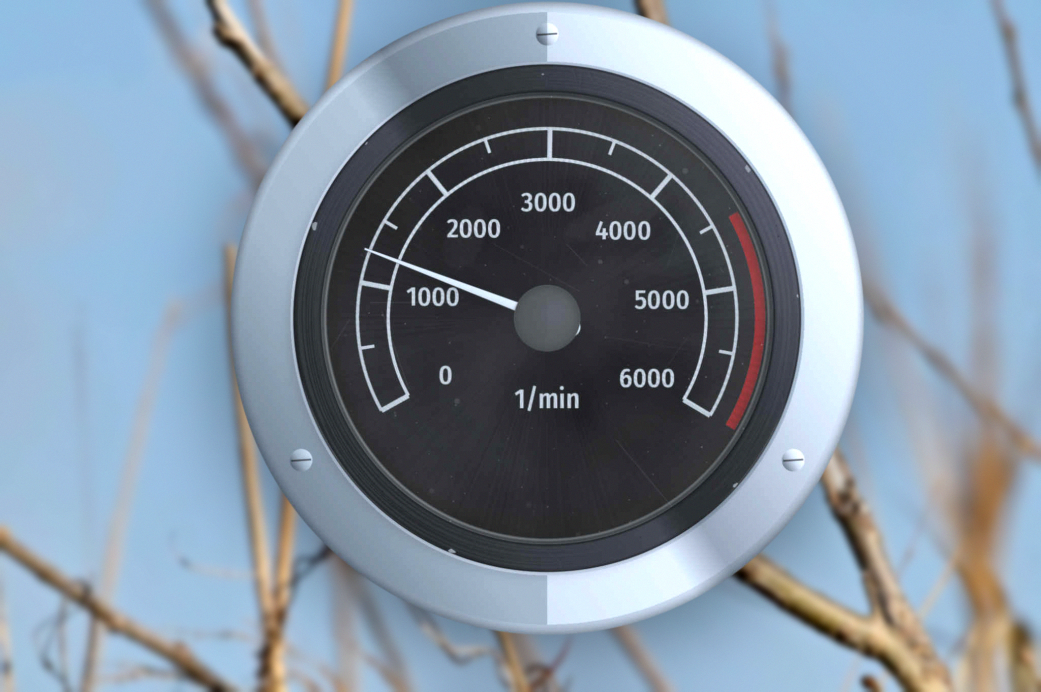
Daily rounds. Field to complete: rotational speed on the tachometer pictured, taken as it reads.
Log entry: 1250 rpm
